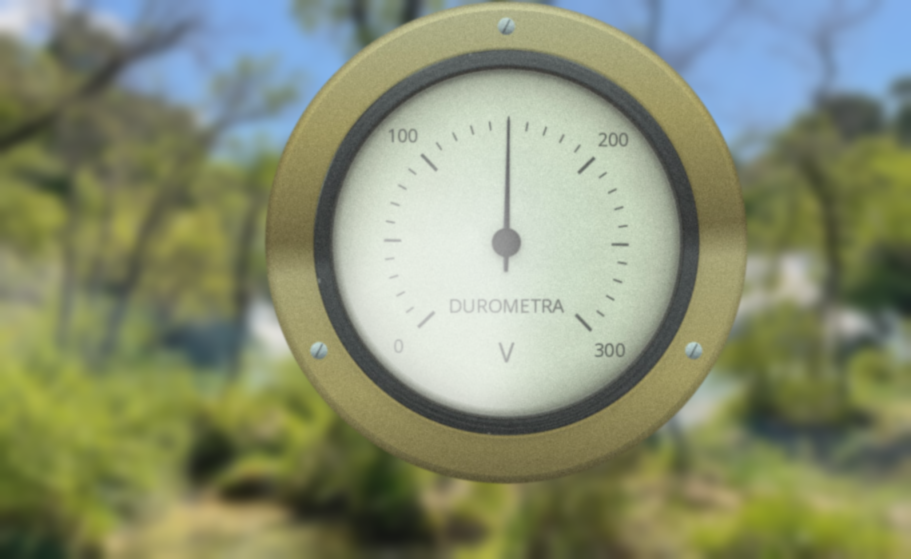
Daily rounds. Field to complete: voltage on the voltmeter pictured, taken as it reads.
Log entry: 150 V
